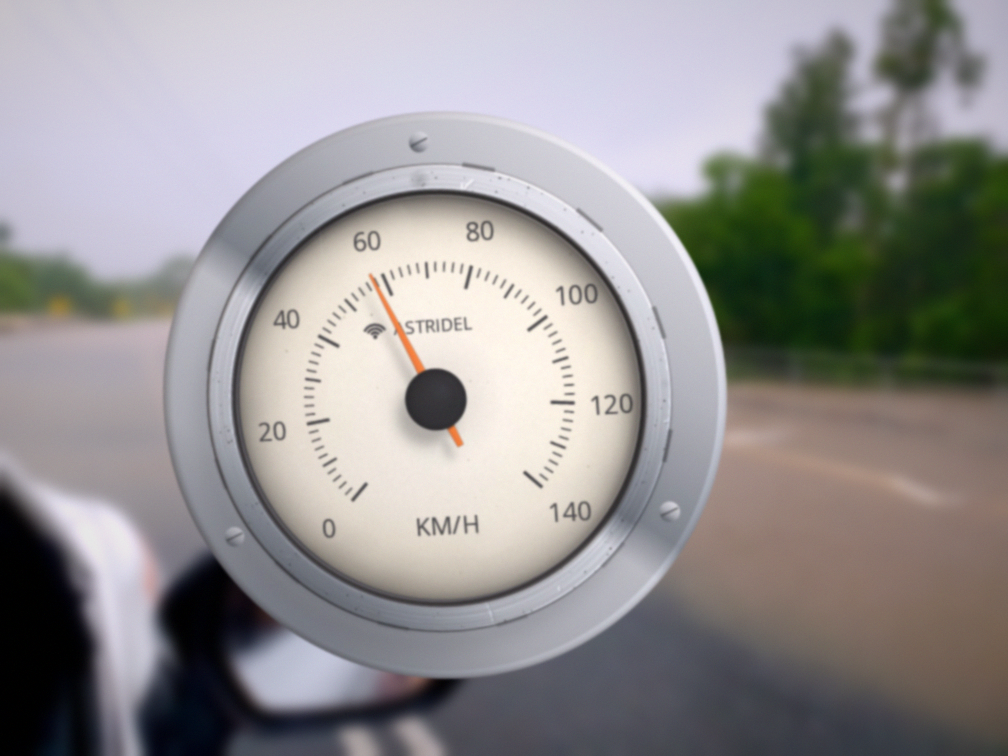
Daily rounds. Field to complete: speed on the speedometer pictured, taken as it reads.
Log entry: 58 km/h
